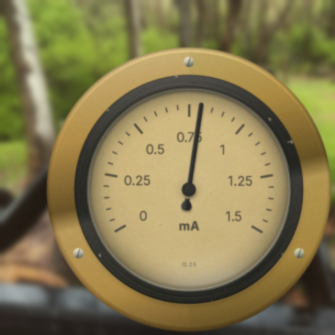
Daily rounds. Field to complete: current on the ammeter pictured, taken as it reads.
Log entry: 0.8 mA
